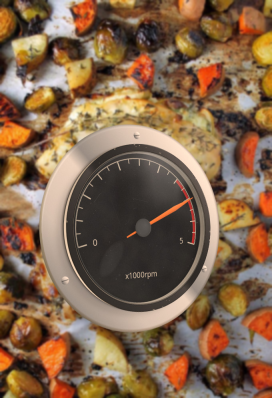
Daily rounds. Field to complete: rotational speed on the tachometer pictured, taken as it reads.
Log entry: 4000 rpm
